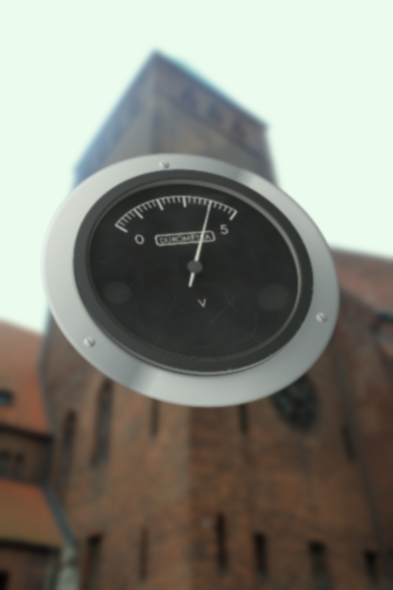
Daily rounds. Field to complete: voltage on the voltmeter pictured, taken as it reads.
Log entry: 4 V
